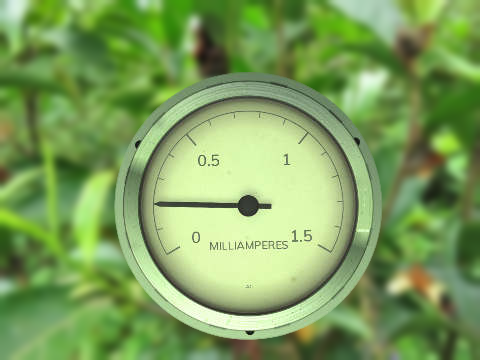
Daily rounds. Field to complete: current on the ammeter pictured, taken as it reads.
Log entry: 0.2 mA
